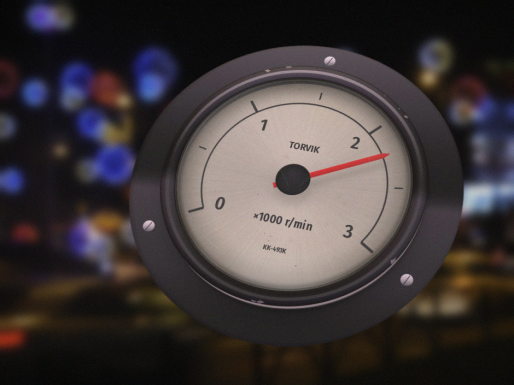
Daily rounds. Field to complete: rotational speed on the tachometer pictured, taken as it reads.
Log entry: 2250 rpm
